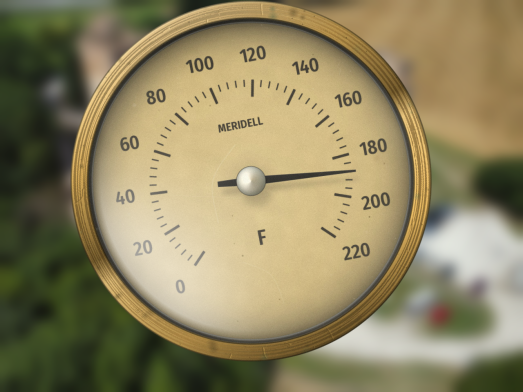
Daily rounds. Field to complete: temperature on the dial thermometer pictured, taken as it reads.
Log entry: 188 °F
